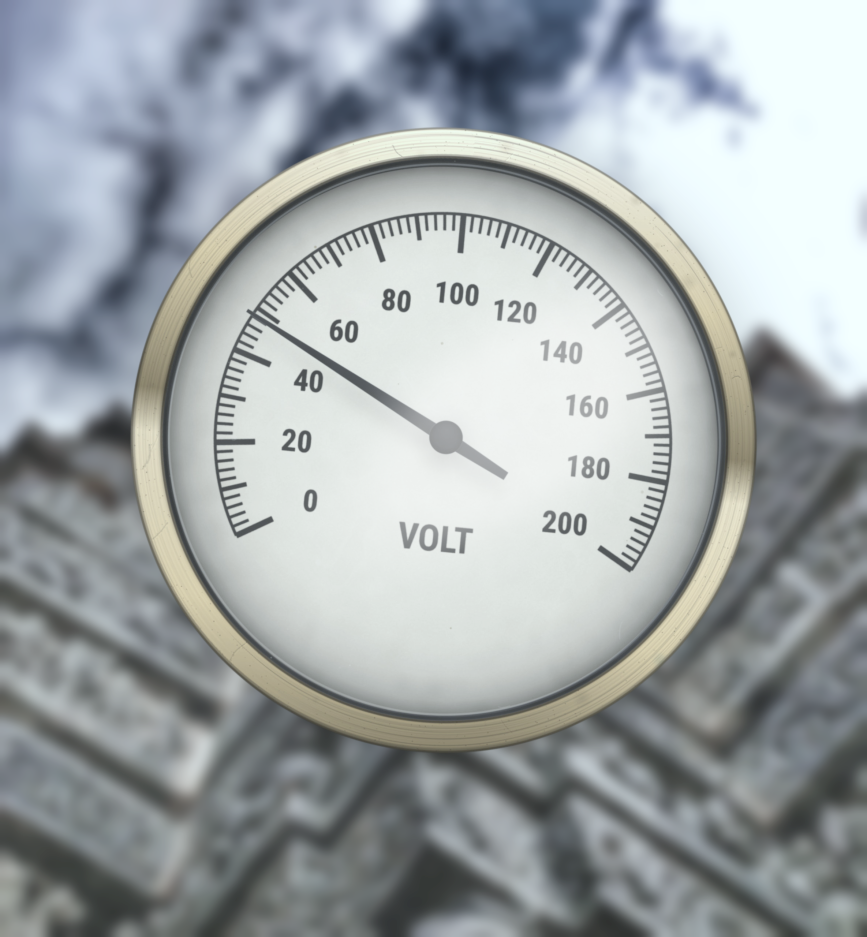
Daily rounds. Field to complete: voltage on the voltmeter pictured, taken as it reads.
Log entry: 48 V
